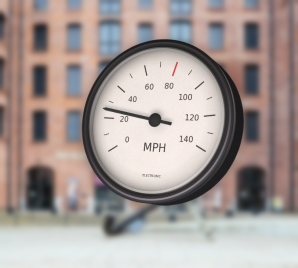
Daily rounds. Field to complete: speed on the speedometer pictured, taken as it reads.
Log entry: 25 mph
